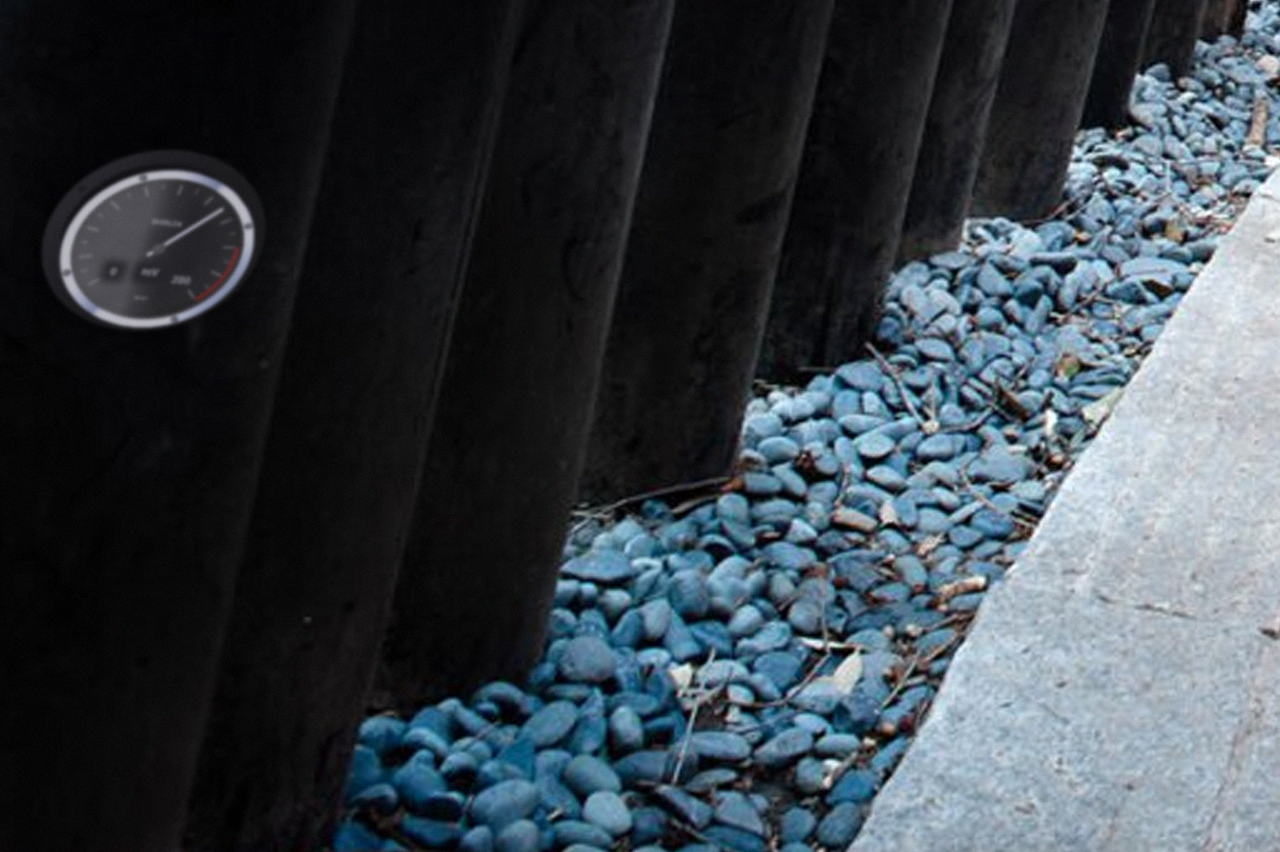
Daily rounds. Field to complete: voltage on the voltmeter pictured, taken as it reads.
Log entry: 130 mV
